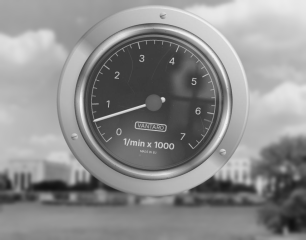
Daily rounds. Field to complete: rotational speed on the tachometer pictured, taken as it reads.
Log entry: 600 rpm
